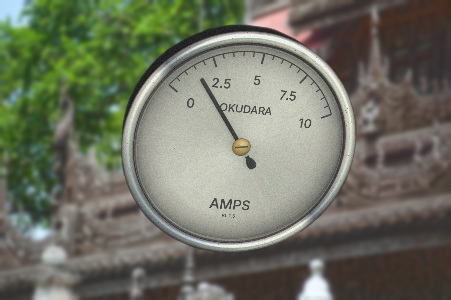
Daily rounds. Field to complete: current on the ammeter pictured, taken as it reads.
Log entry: 1.5 A
